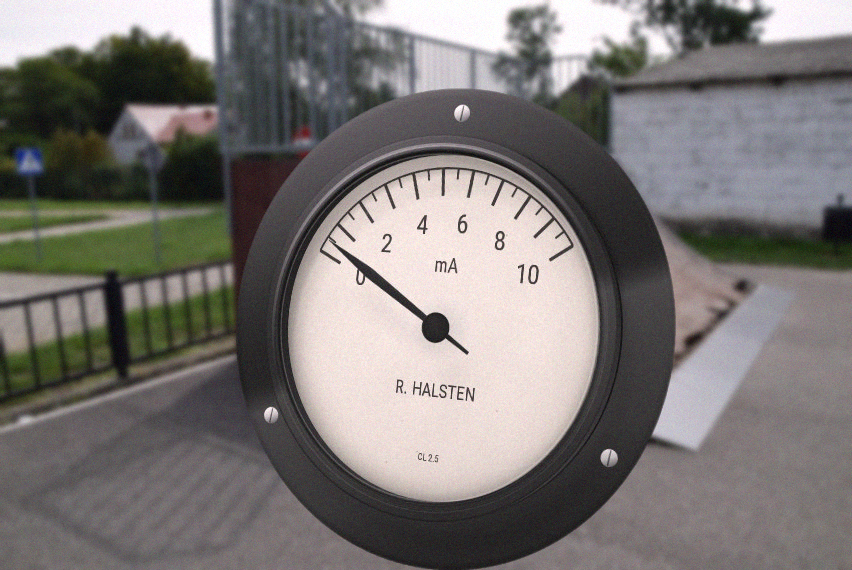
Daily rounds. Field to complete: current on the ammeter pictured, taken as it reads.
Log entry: 0.5 mA
